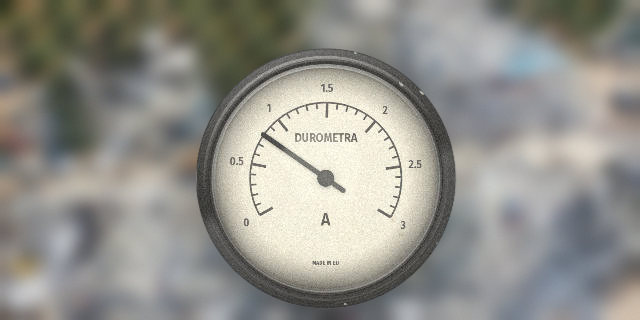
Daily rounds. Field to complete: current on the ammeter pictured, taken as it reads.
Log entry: 0.8 A
